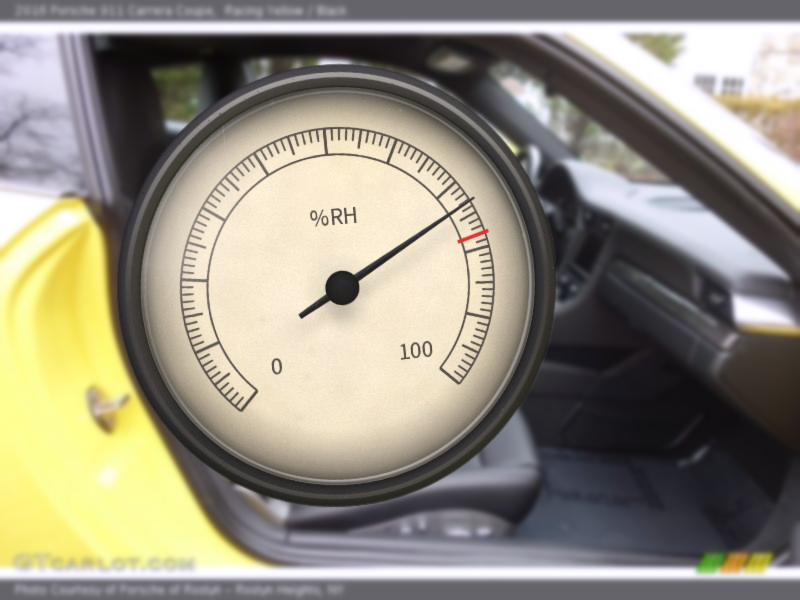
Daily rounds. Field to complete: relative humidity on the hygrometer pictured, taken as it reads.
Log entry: 73 %
